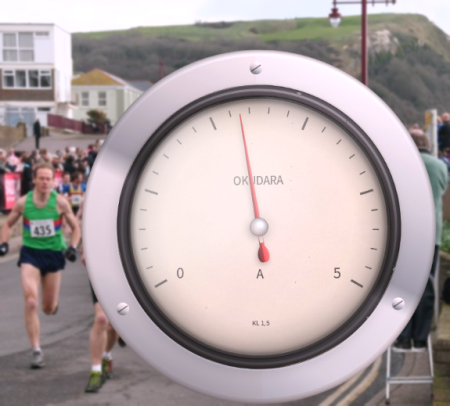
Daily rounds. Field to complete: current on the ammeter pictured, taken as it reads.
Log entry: 2.3 A
